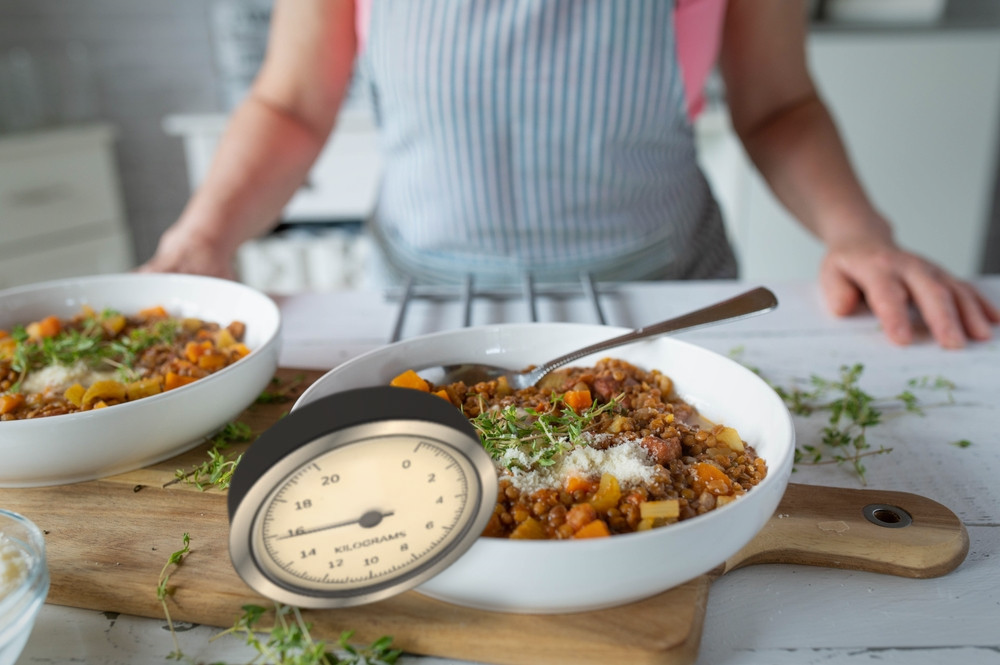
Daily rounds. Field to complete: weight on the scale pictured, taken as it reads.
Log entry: 16 kg
